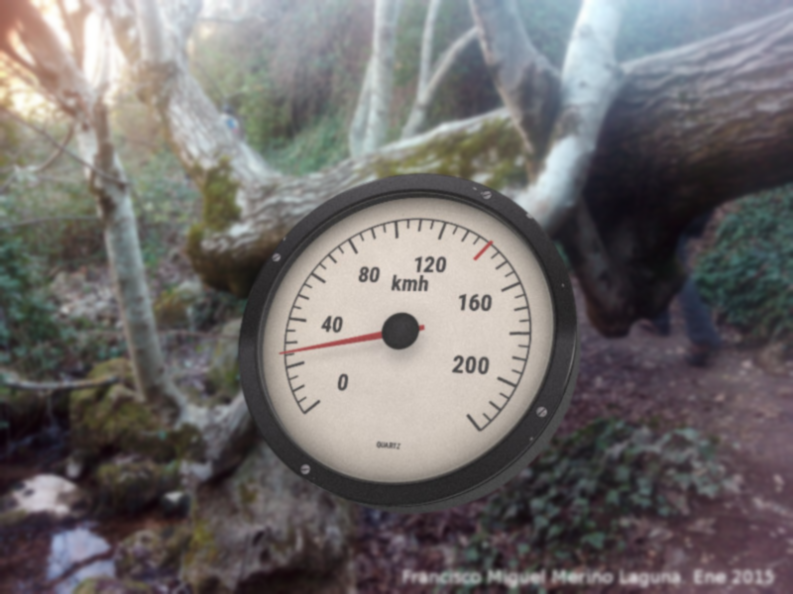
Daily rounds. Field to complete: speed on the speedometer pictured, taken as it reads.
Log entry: 25 km/h
